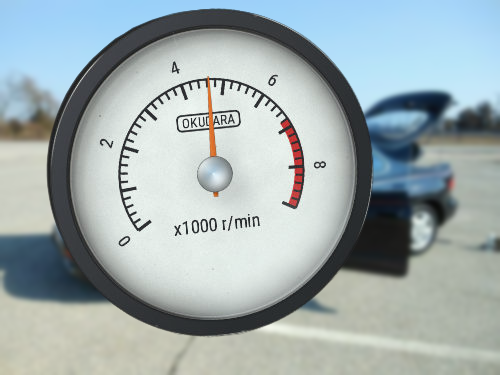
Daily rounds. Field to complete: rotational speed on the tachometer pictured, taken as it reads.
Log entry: 4600 rpm
